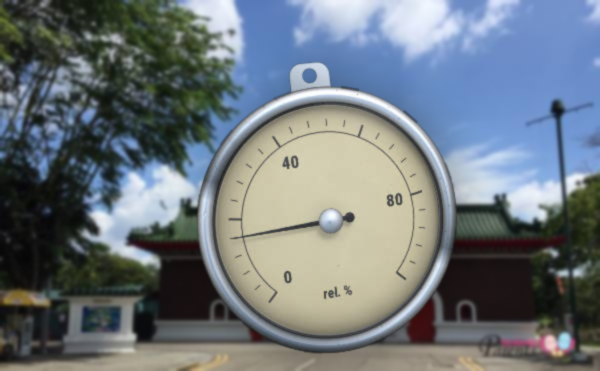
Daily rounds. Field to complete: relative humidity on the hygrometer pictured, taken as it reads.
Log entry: 16 %
